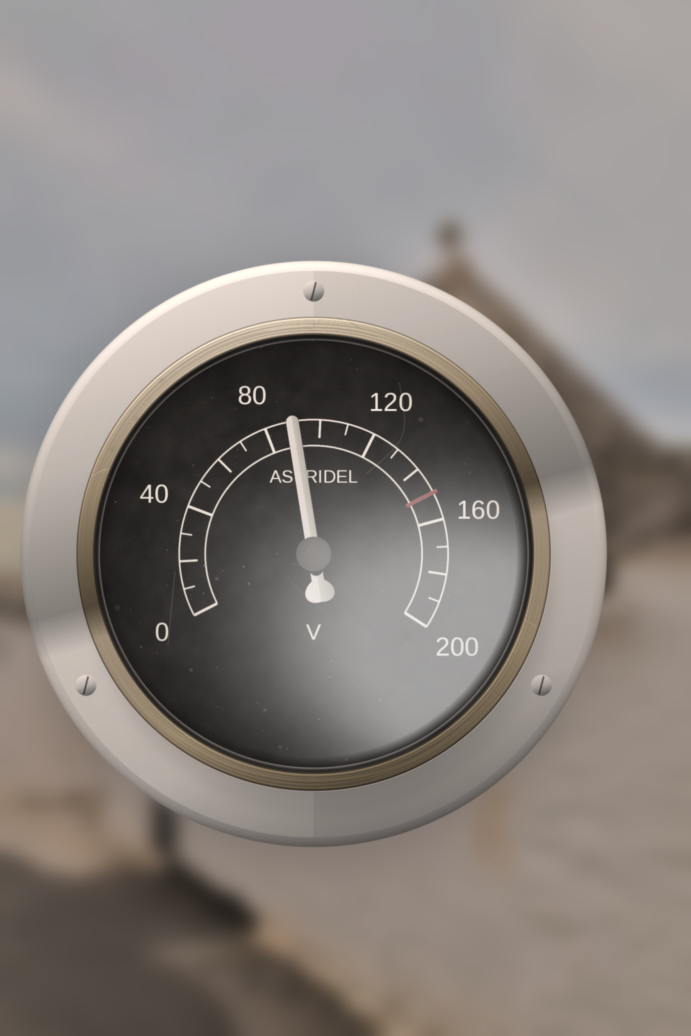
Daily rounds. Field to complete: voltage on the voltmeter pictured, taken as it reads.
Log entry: 90 V
